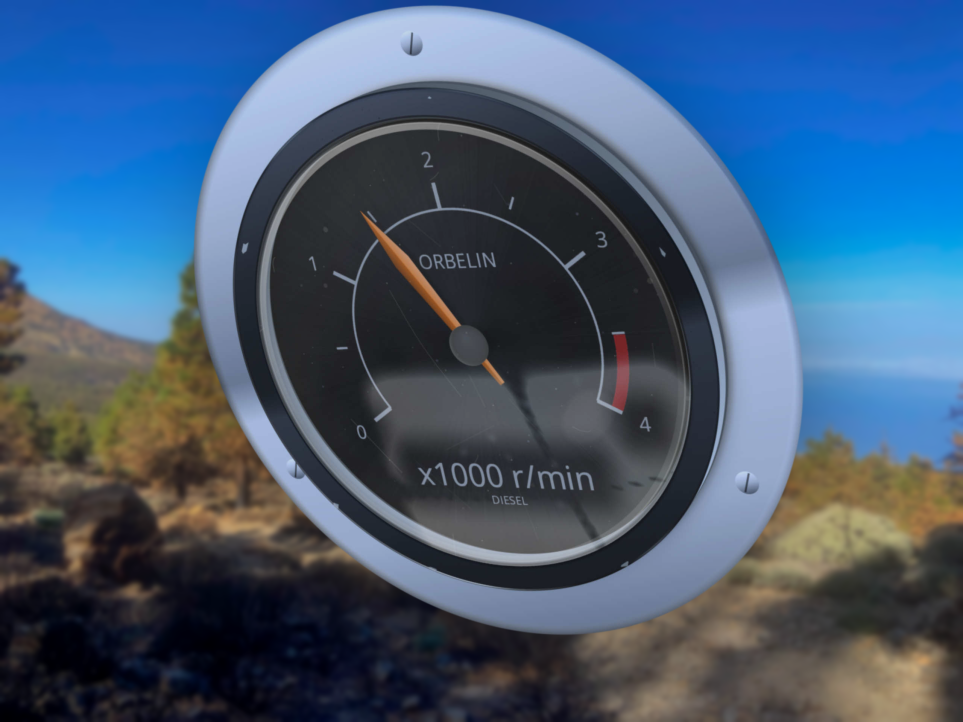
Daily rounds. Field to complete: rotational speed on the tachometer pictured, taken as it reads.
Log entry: 1500 rpm
